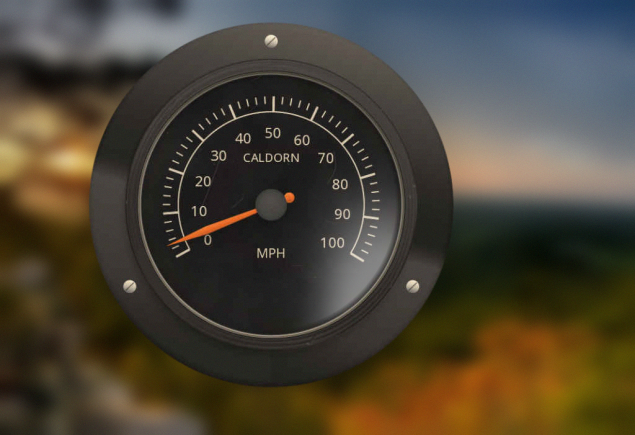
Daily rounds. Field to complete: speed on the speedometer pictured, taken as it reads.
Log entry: 3 mph
